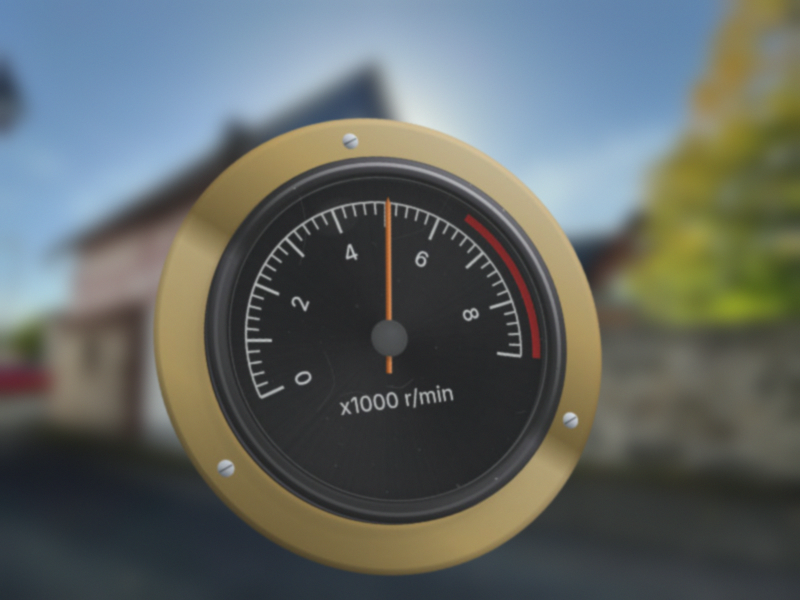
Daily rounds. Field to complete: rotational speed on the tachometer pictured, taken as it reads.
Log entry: 5000 rpm
